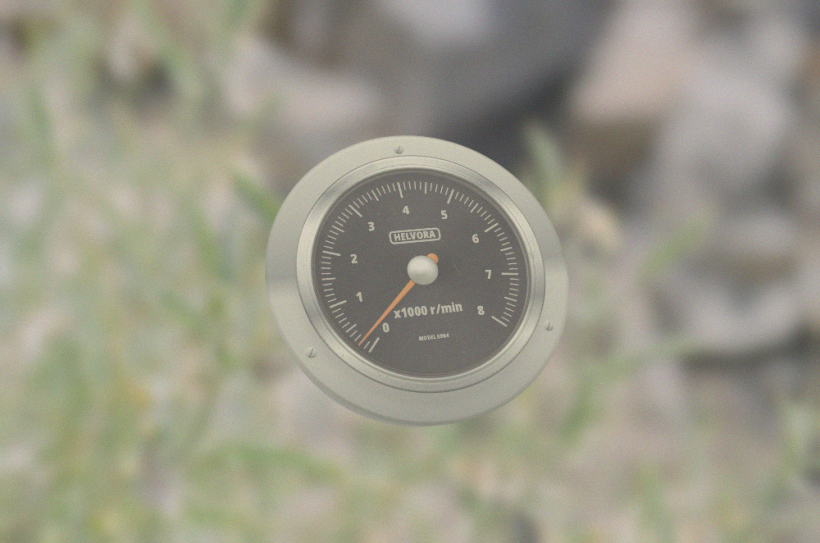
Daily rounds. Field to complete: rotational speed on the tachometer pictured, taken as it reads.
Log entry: 200 rpm
